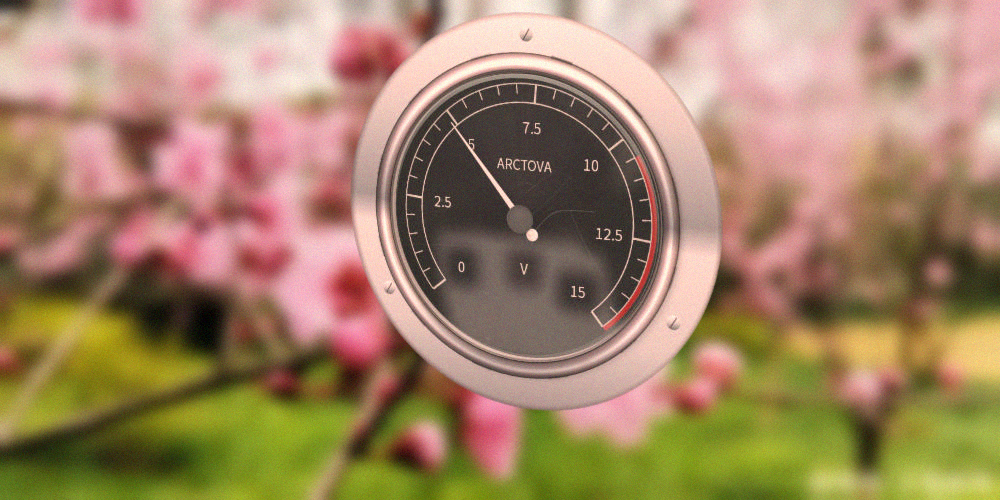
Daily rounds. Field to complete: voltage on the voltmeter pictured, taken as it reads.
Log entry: 5 V
